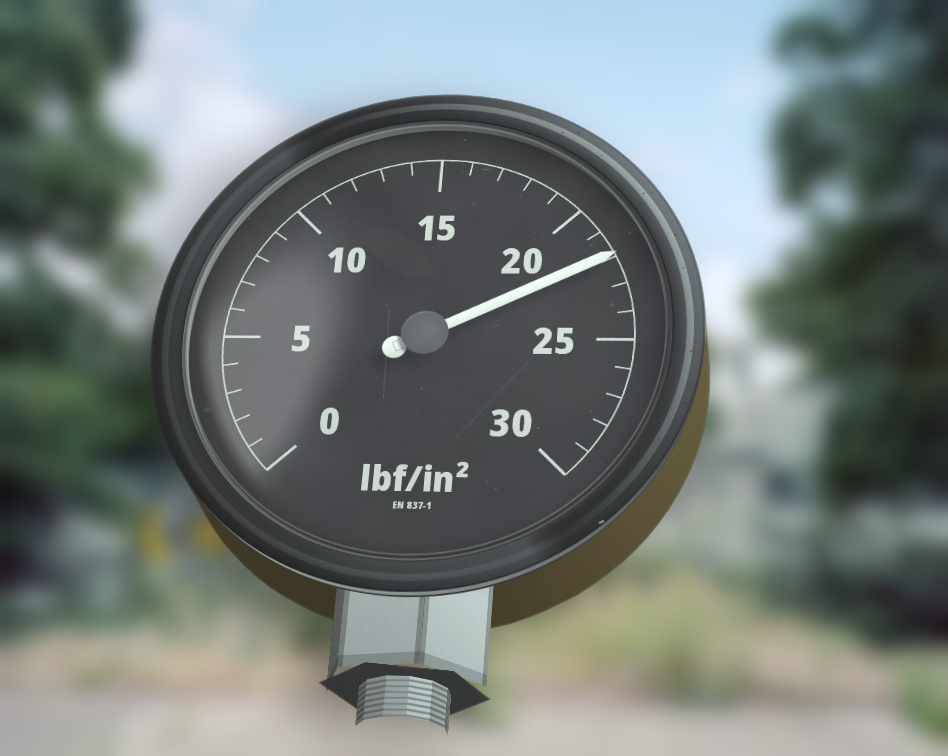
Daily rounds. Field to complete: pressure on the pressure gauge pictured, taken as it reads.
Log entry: 22 psi
